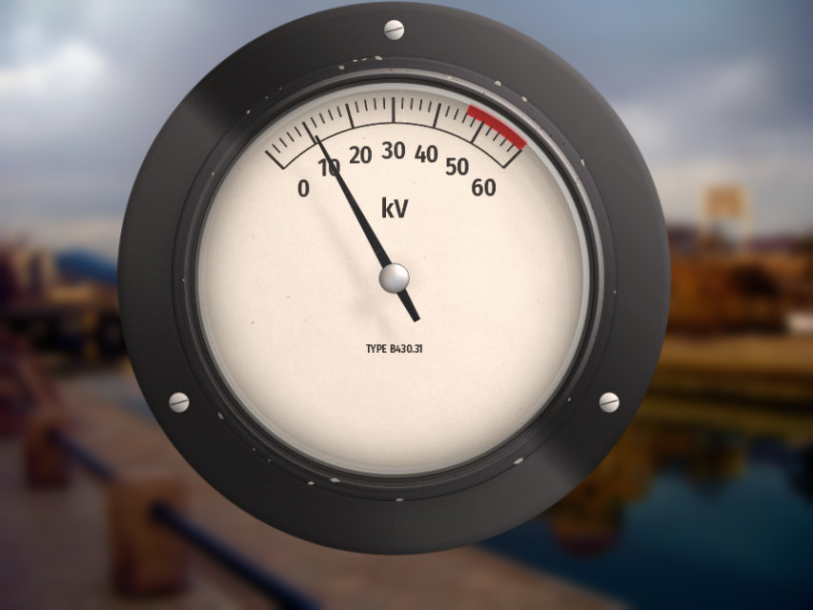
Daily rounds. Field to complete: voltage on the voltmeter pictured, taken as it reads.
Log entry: 11 kV
